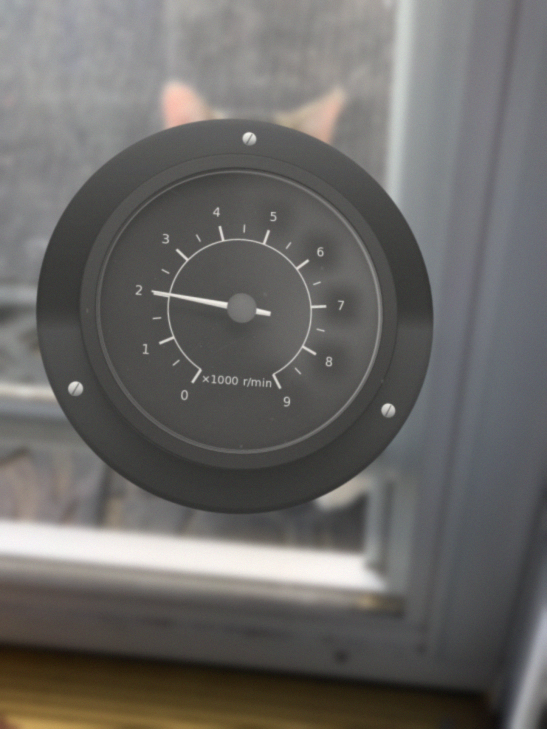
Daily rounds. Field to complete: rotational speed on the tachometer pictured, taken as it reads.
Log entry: 2000 rpm
